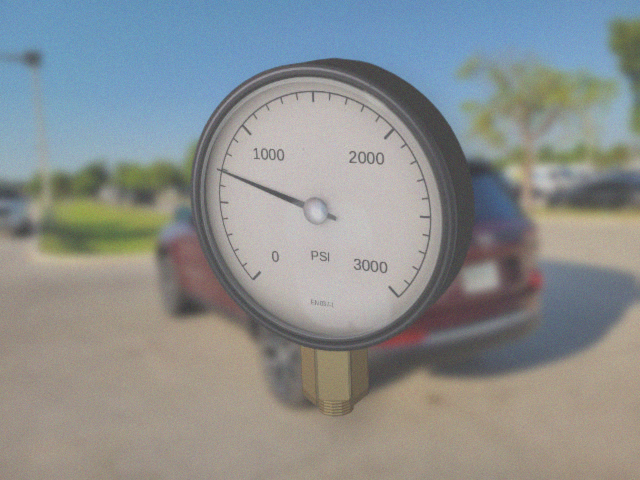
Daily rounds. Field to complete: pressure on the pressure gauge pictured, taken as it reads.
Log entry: 700 psi
